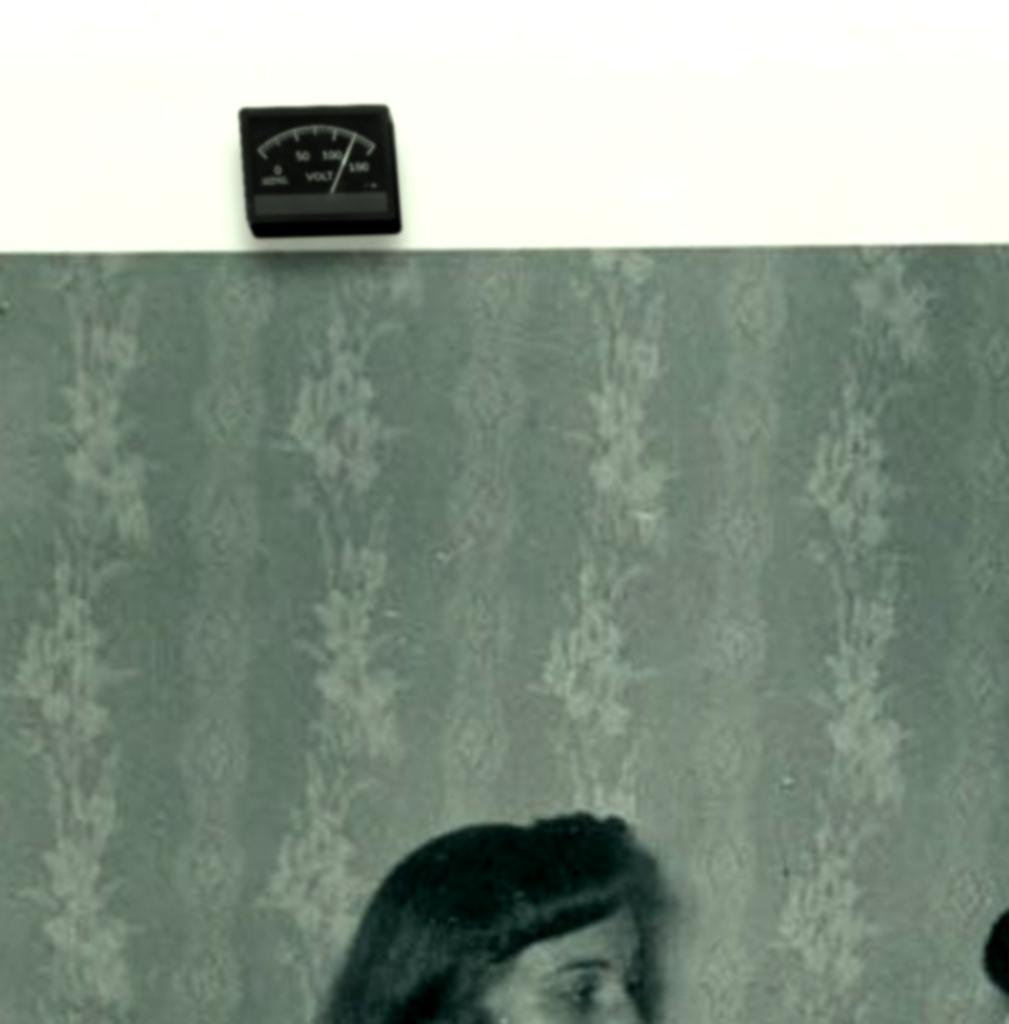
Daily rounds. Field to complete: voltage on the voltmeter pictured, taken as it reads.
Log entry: 125 V
